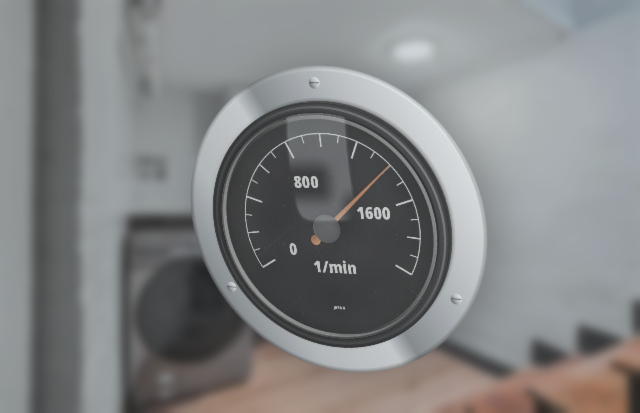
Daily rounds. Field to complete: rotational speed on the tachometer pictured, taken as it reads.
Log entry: 1400 rpm
